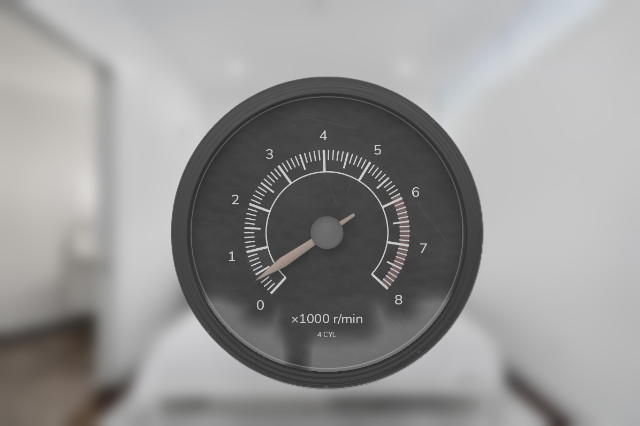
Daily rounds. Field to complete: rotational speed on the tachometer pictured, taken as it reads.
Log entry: 400 rpm
